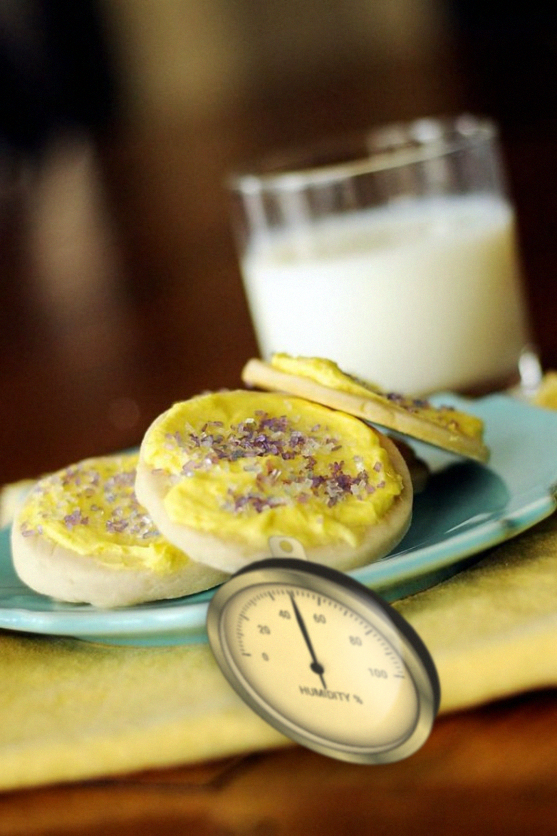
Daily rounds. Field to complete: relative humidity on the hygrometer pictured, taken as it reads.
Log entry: 50 %
